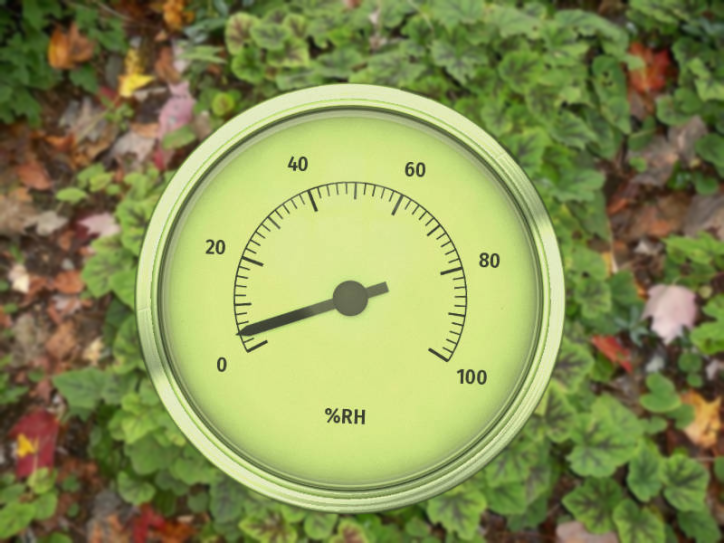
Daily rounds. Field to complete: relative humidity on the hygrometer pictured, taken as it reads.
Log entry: 4 %
